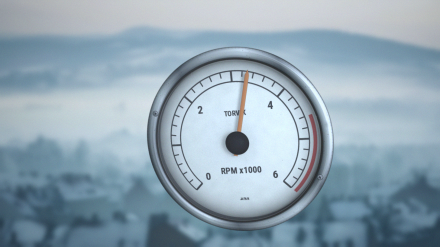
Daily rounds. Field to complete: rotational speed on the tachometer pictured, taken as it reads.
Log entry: 3300 rpm
